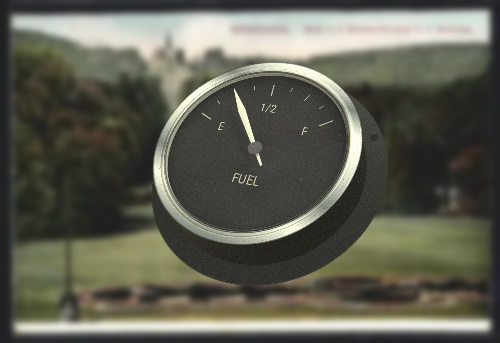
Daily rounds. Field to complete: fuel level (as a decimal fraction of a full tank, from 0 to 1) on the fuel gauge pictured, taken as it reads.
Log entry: 0.25
